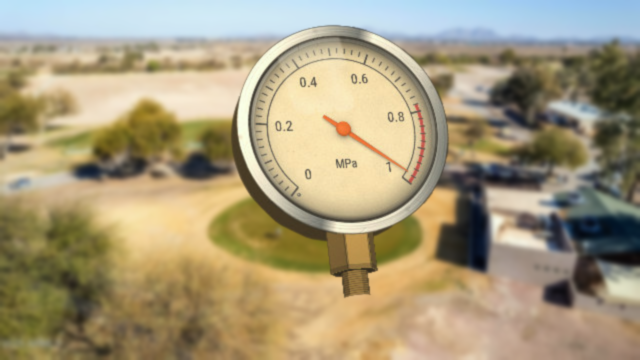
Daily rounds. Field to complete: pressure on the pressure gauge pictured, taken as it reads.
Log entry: 0.98 MPa
